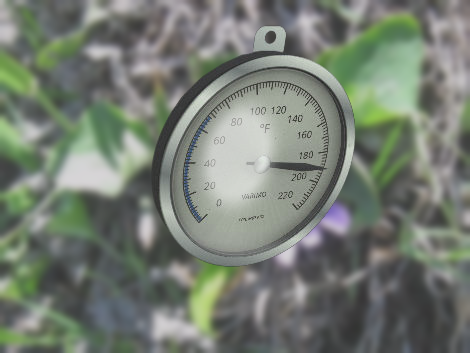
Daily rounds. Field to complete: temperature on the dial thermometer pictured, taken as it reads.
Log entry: 190 °F
